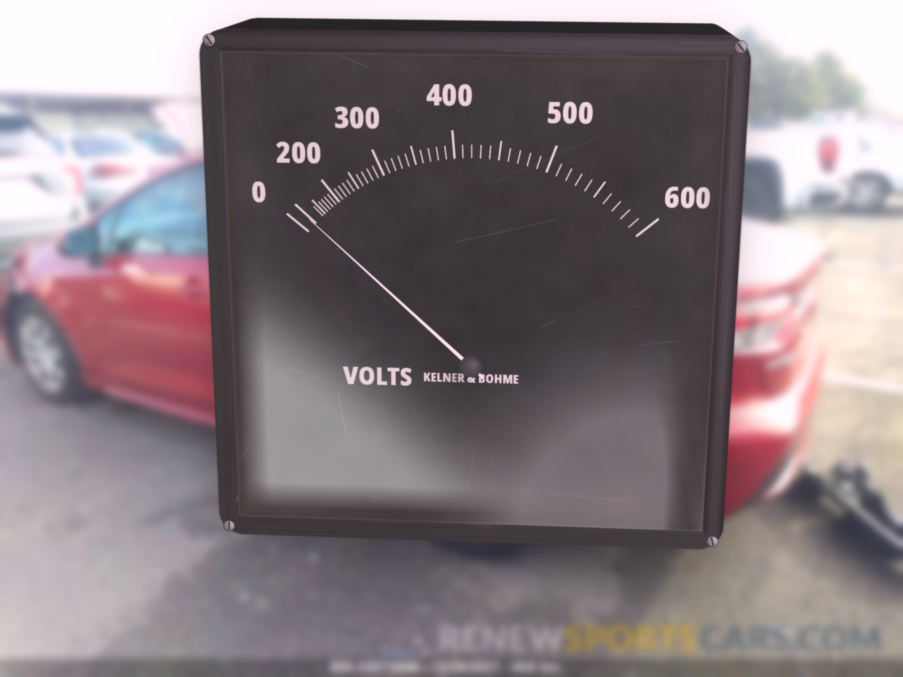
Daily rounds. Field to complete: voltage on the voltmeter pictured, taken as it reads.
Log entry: 100 V
